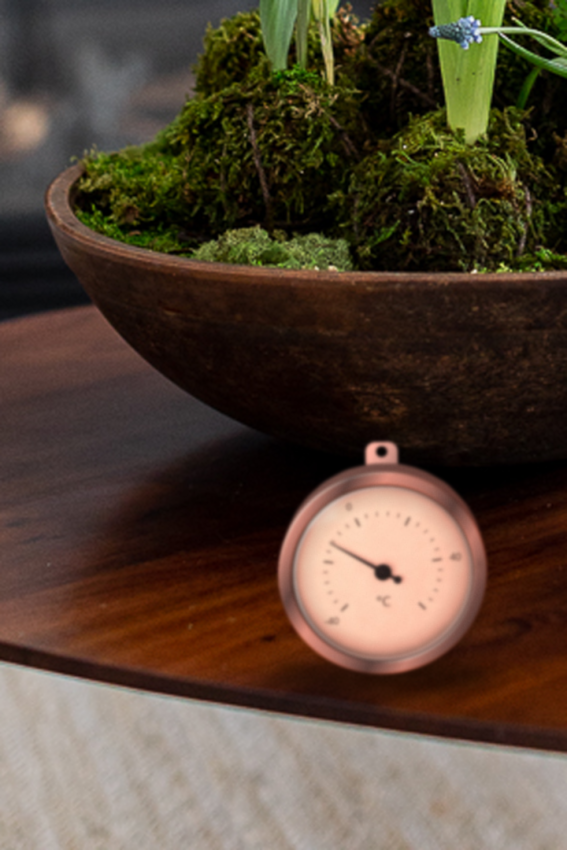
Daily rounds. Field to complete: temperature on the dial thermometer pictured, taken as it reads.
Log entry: -12 °C
